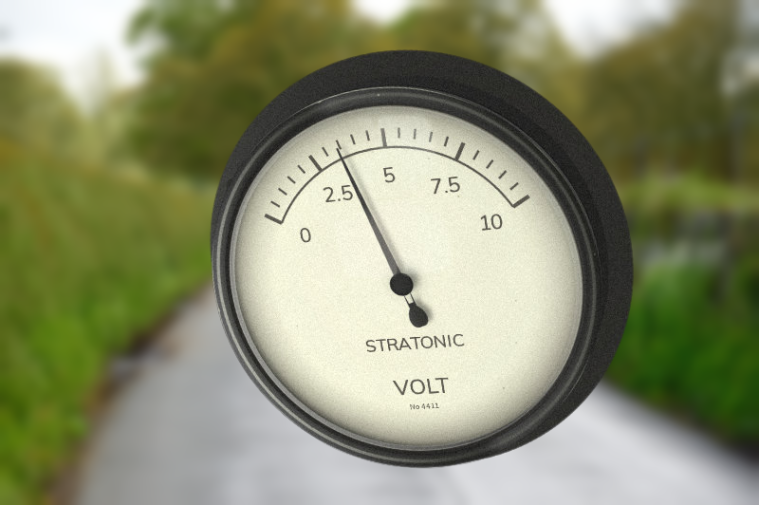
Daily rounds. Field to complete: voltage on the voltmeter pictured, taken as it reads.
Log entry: 3.5 V
